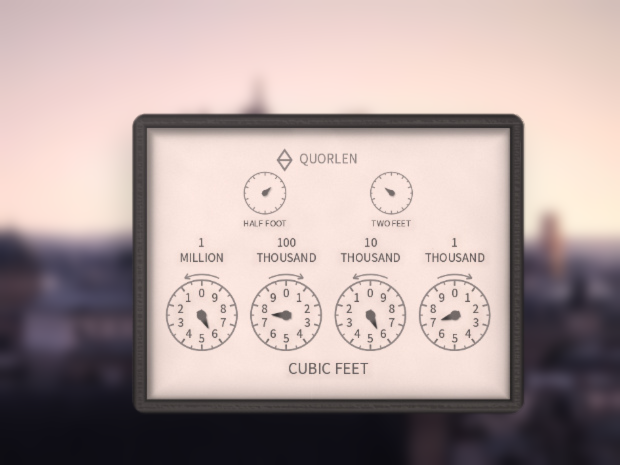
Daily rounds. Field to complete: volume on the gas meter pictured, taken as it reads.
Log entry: 575700 ft³
